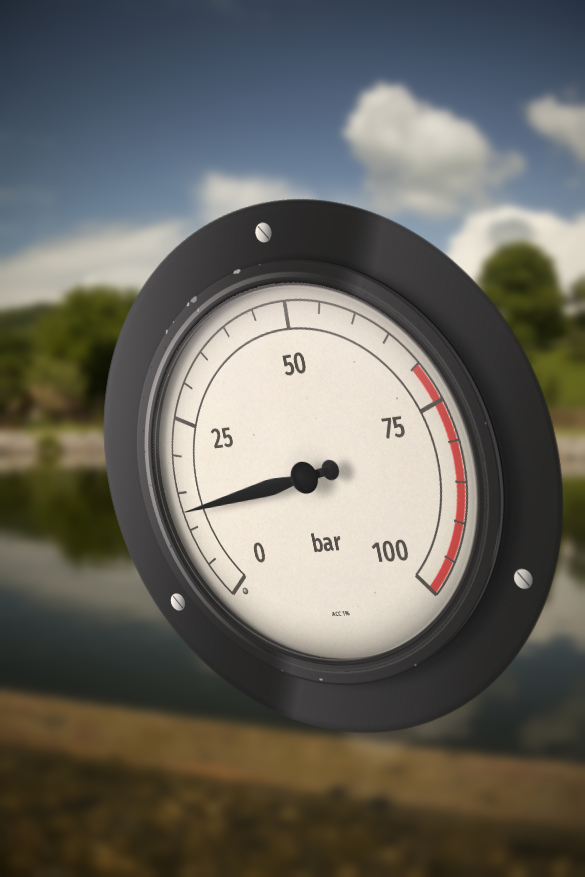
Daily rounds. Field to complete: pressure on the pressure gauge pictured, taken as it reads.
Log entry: 12.5 bar
